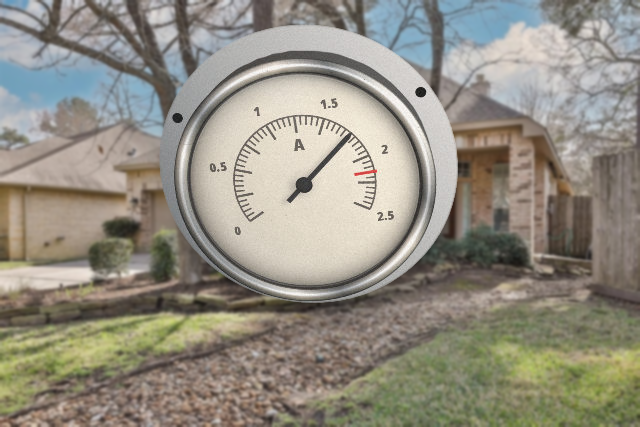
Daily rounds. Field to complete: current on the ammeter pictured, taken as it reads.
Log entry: 1.75 A
